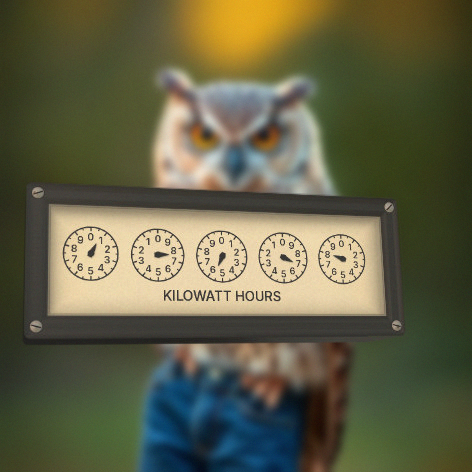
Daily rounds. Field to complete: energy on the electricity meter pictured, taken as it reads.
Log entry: 7568 kWh
